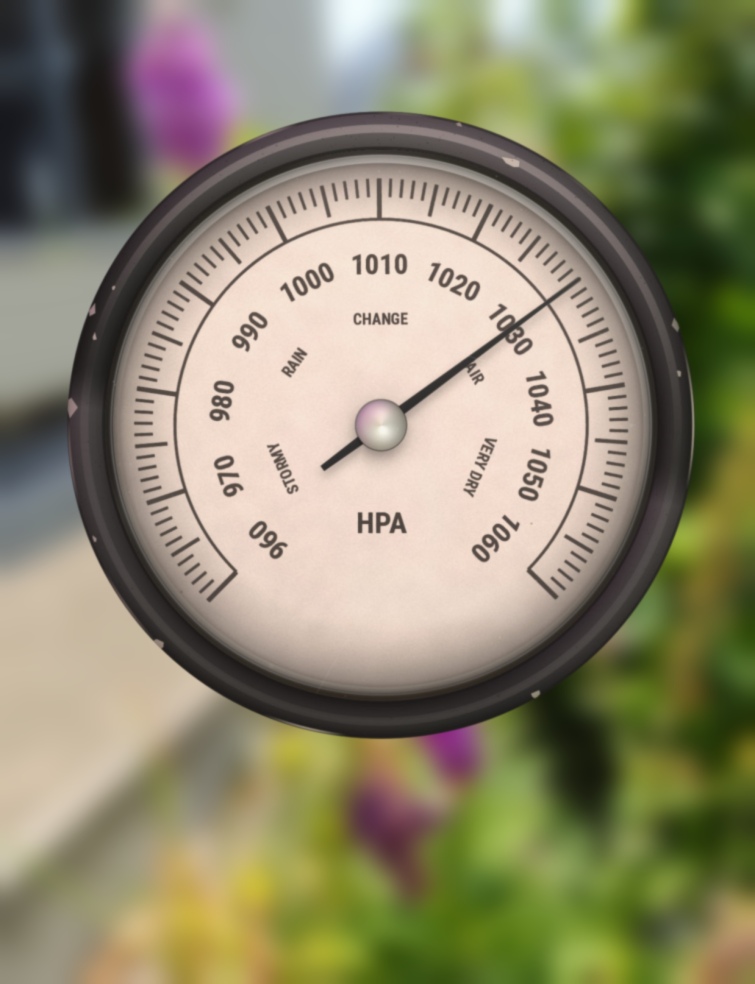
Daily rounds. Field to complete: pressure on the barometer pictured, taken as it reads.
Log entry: 1030 hPa
